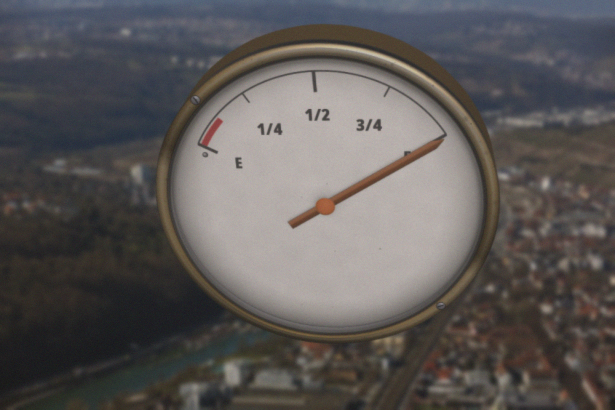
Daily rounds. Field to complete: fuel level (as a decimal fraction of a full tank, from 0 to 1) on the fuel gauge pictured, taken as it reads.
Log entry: 1
